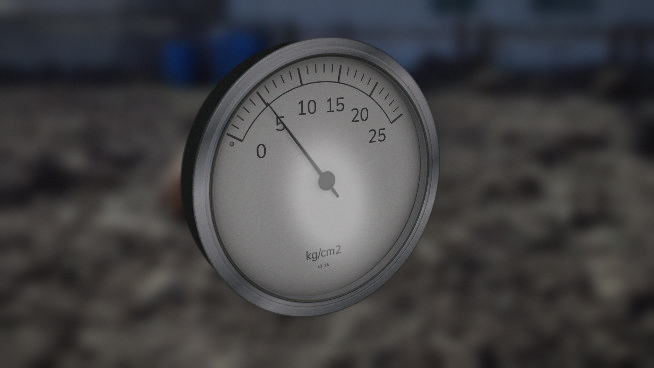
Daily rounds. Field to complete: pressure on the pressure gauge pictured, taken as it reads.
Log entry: 5 kg/cm²
